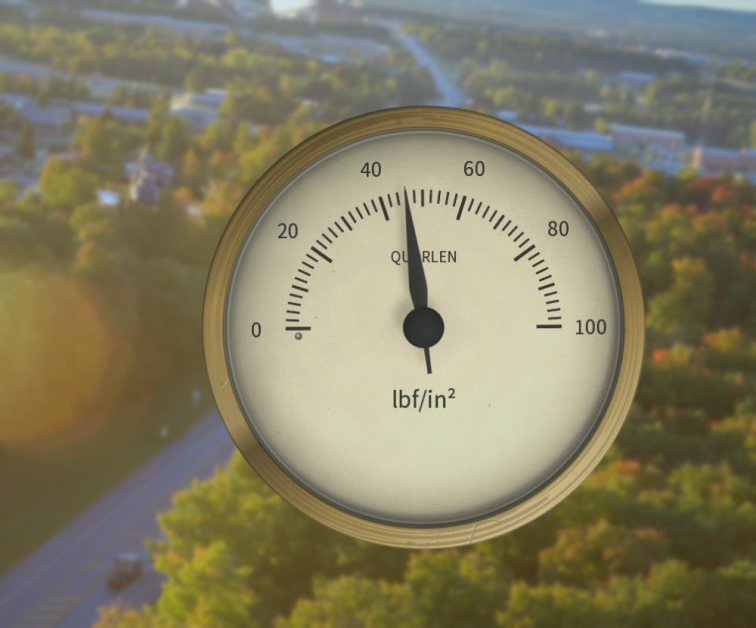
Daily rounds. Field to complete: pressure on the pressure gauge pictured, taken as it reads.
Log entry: 46 psi
